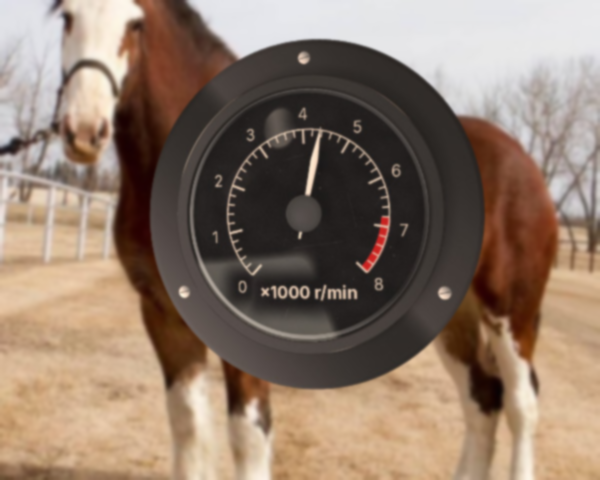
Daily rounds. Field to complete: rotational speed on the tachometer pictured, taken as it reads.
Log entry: 4400 rpm
